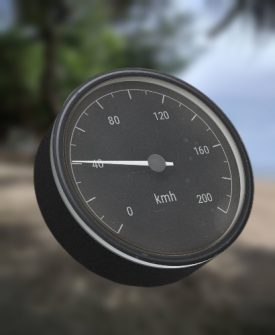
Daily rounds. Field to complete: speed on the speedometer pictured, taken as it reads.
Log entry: 40 km/h
